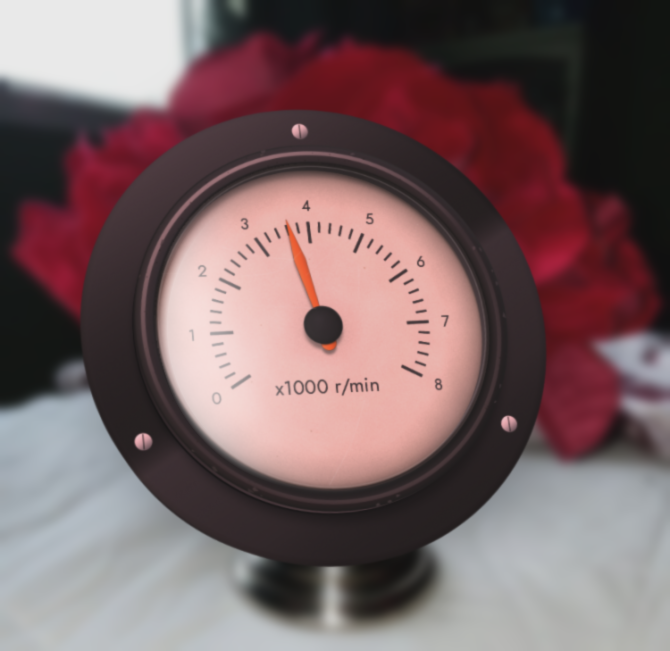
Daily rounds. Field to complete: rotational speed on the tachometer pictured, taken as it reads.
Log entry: 3600 rpm
